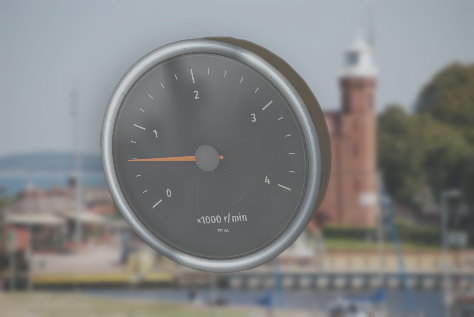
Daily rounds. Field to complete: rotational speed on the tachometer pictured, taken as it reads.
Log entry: 600 rpm
